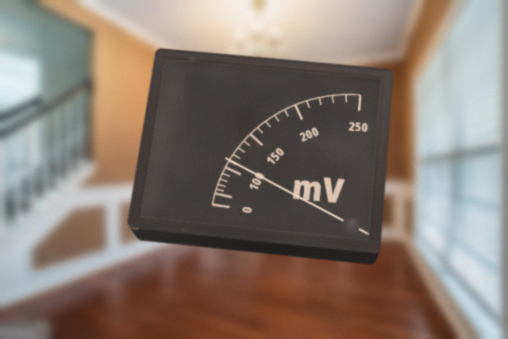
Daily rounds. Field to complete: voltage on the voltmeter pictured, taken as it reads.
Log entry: 110 mV
